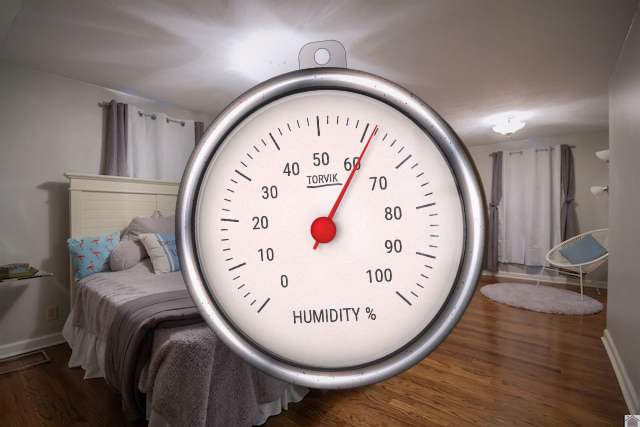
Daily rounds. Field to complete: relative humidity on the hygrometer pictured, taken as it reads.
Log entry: 62 %
